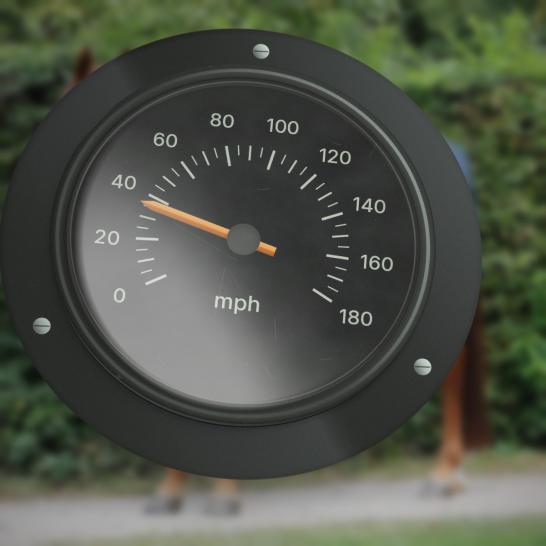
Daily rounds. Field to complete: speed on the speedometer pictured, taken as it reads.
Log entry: 35 mph
